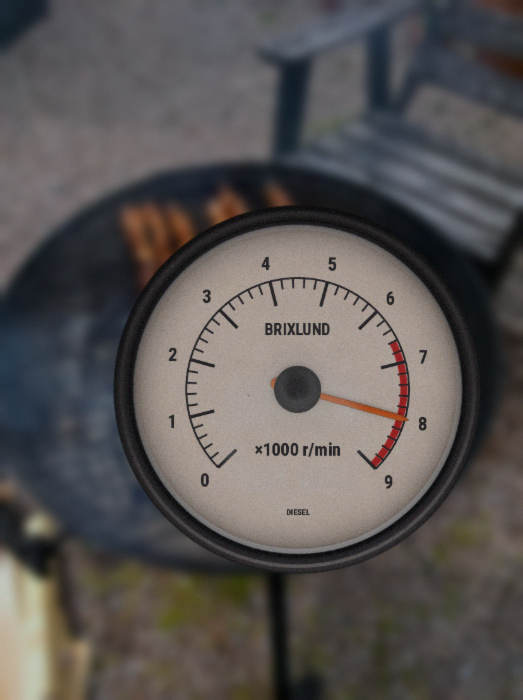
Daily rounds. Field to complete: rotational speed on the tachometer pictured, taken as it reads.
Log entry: 8000 rpm
